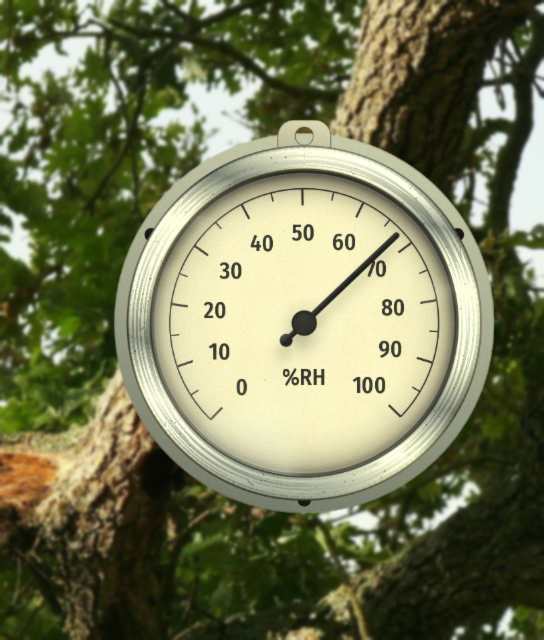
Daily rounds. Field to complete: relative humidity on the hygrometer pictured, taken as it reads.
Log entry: 67.5 %
